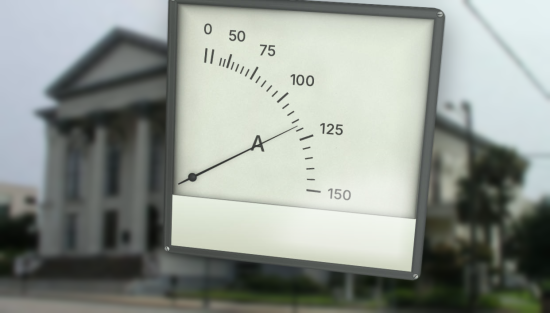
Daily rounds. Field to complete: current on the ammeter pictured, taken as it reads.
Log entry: 117.5 A
